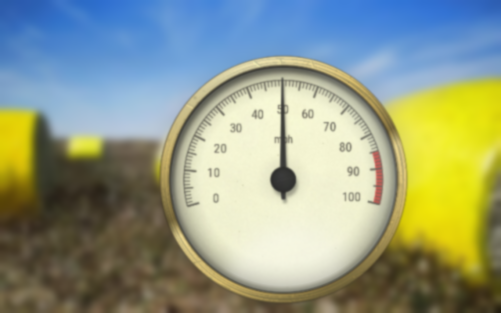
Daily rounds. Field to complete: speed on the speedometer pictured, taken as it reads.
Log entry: 50 mph
